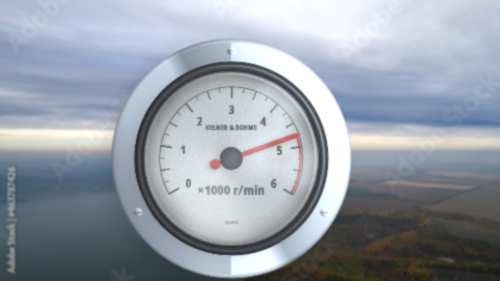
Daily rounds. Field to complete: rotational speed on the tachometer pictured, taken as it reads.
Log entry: 4750 rpm
